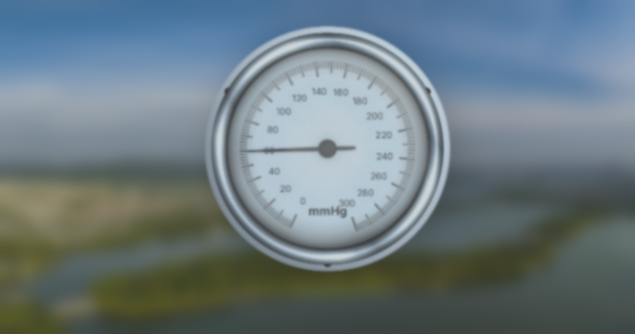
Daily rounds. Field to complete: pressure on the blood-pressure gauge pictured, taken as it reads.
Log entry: 60 mmHg
